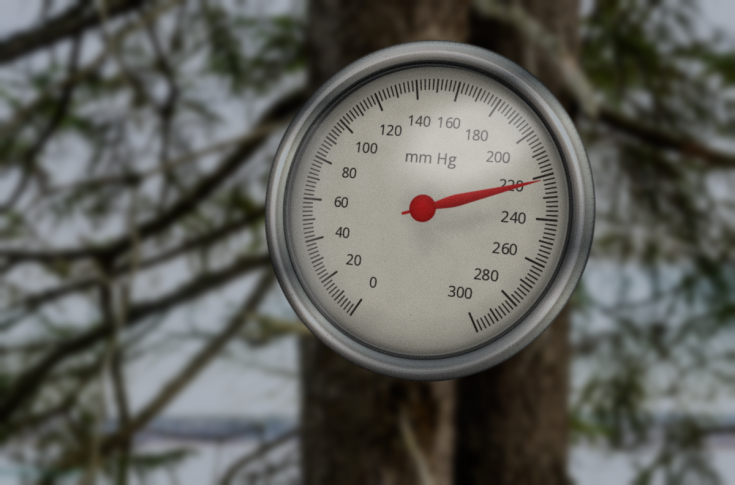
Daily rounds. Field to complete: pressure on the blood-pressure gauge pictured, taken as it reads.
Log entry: 222 mmHg
